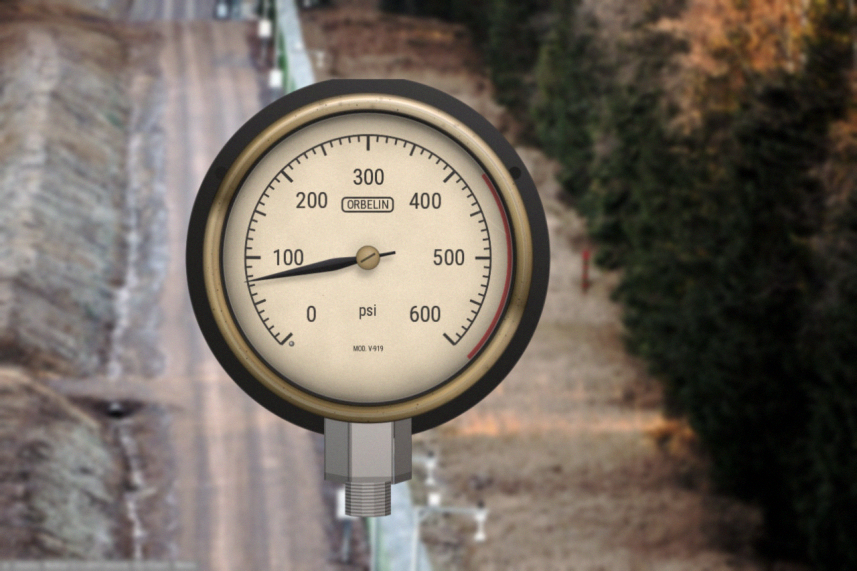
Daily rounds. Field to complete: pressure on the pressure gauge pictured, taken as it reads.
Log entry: 75 psi
